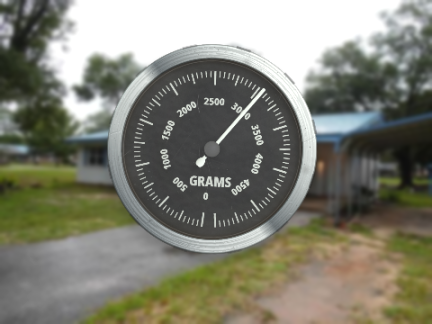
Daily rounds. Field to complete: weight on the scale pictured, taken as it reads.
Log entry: 3050 g
